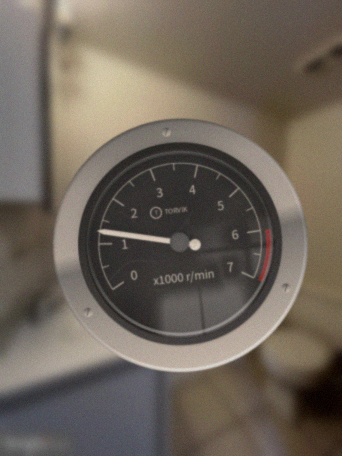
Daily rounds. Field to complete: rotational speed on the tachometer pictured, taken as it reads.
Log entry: 1250 rpm
